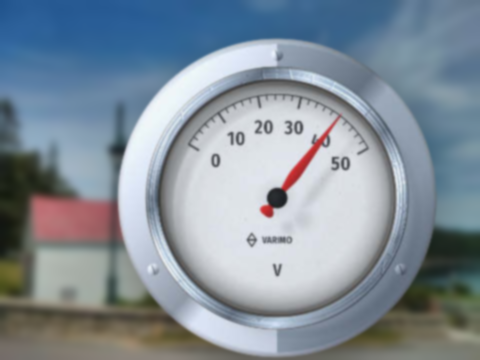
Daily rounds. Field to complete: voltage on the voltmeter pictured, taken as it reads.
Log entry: 40 V
